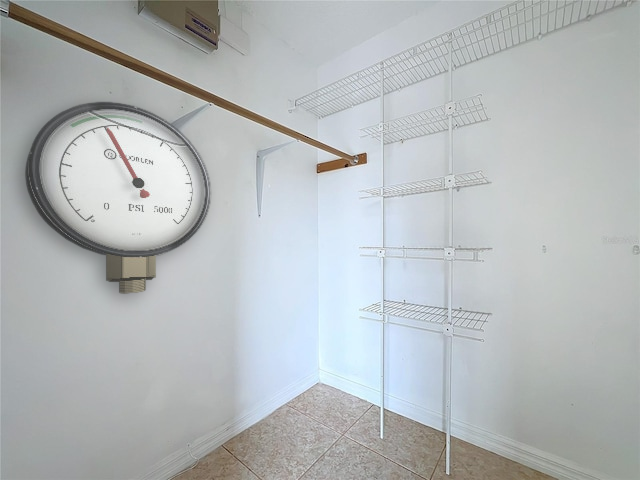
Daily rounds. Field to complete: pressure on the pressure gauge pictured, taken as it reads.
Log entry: 2000 psi
